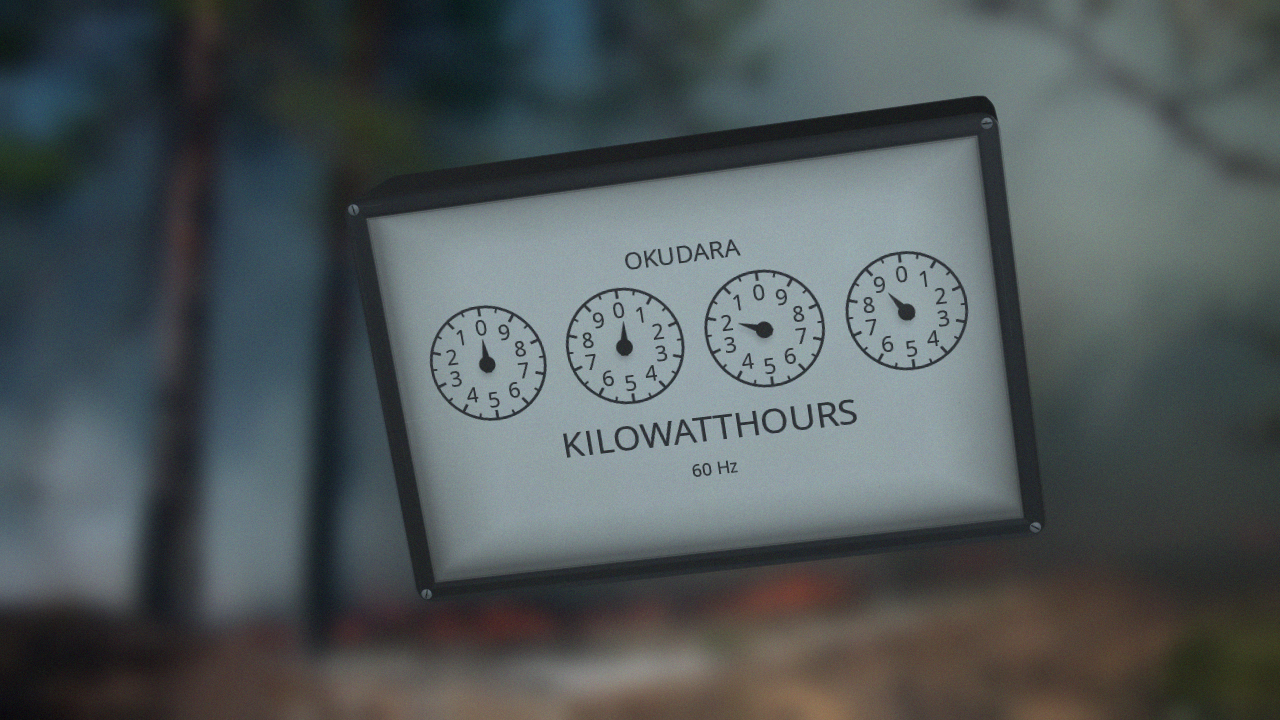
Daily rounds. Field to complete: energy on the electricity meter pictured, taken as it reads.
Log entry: 19 kWh
